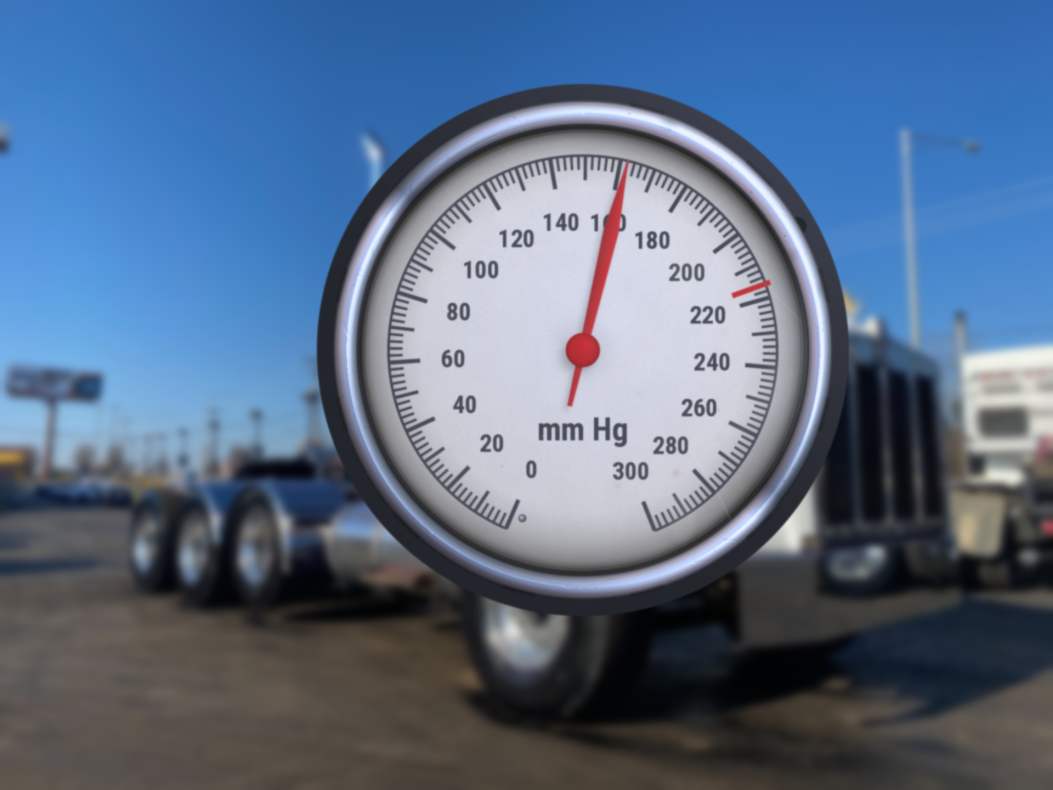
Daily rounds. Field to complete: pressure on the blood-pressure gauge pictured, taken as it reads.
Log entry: 162 mmHg
